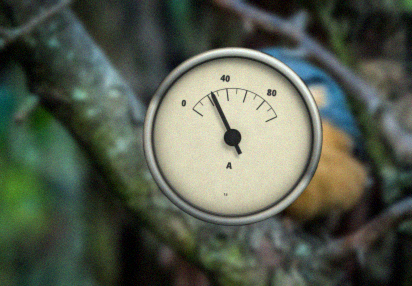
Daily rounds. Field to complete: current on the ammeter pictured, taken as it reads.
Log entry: 25 A
